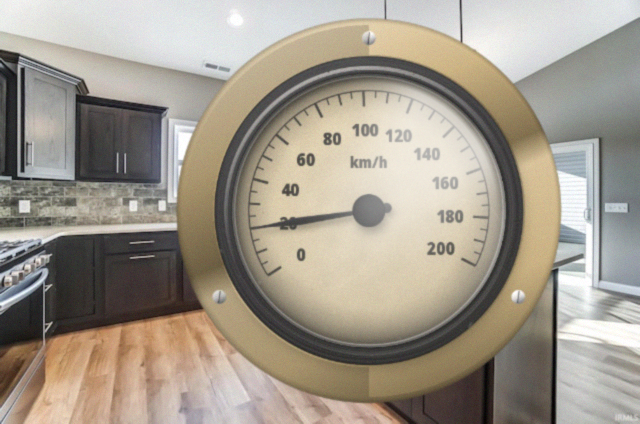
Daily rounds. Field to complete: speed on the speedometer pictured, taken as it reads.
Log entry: 20 km/h
